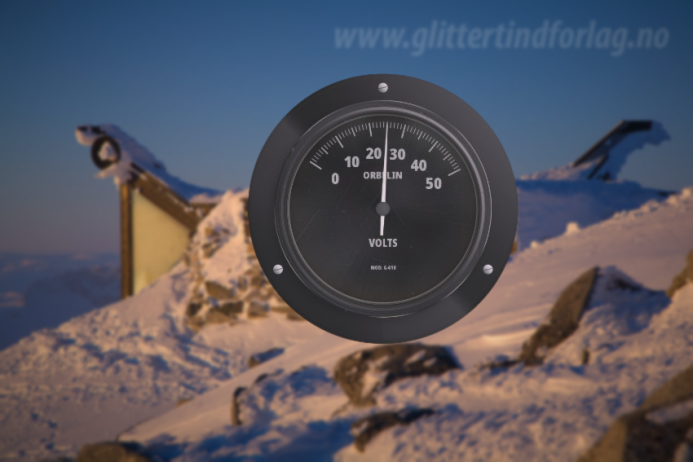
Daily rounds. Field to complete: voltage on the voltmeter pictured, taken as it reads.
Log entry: 25 V
